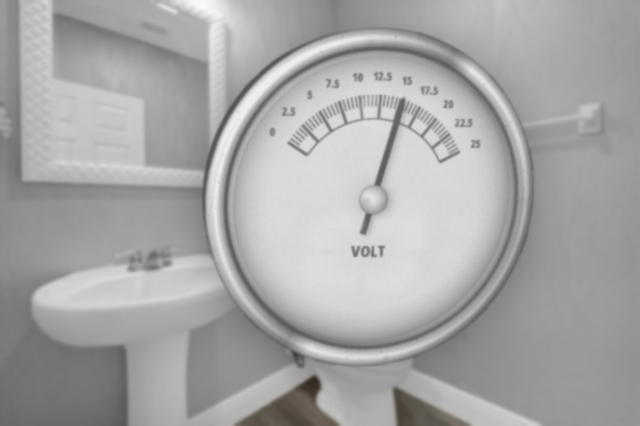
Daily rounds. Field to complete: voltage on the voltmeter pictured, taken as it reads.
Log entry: 15 V
